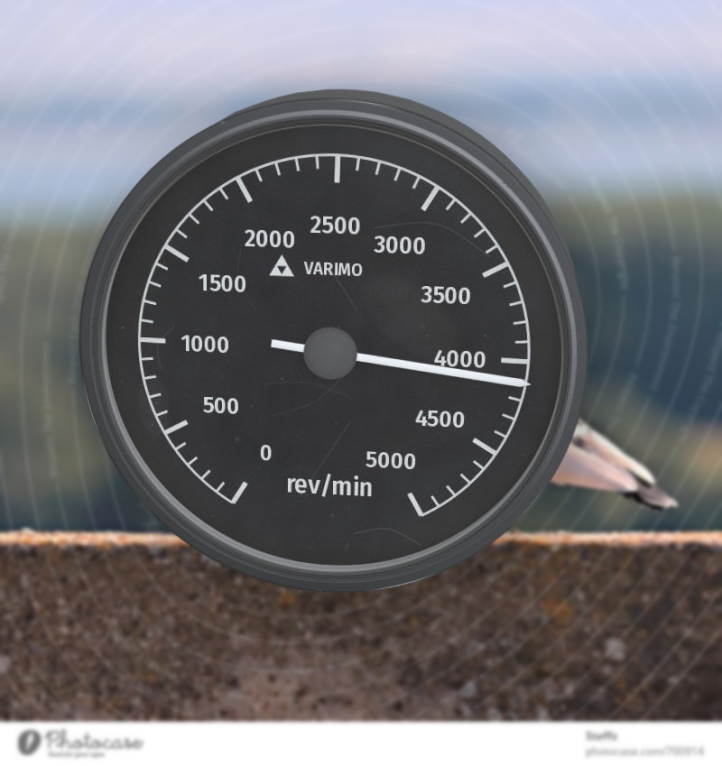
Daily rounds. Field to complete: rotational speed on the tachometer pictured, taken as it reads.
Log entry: 4100 rpm
